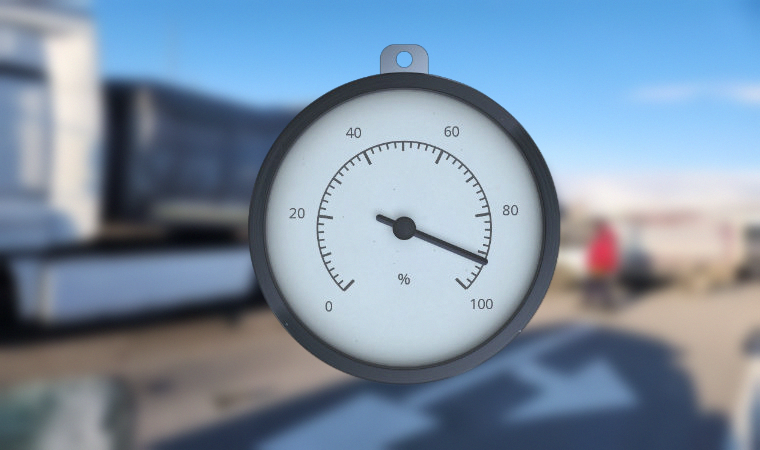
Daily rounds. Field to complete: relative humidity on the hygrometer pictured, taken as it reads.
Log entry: 92 %
